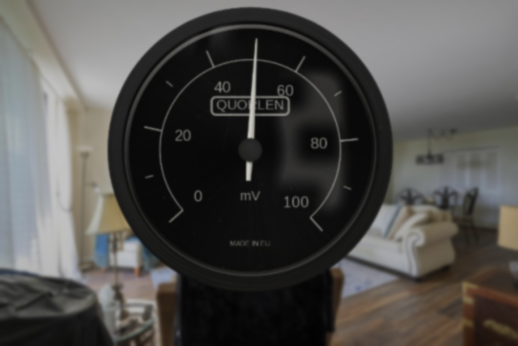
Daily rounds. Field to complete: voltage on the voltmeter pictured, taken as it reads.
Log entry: 50 mV
